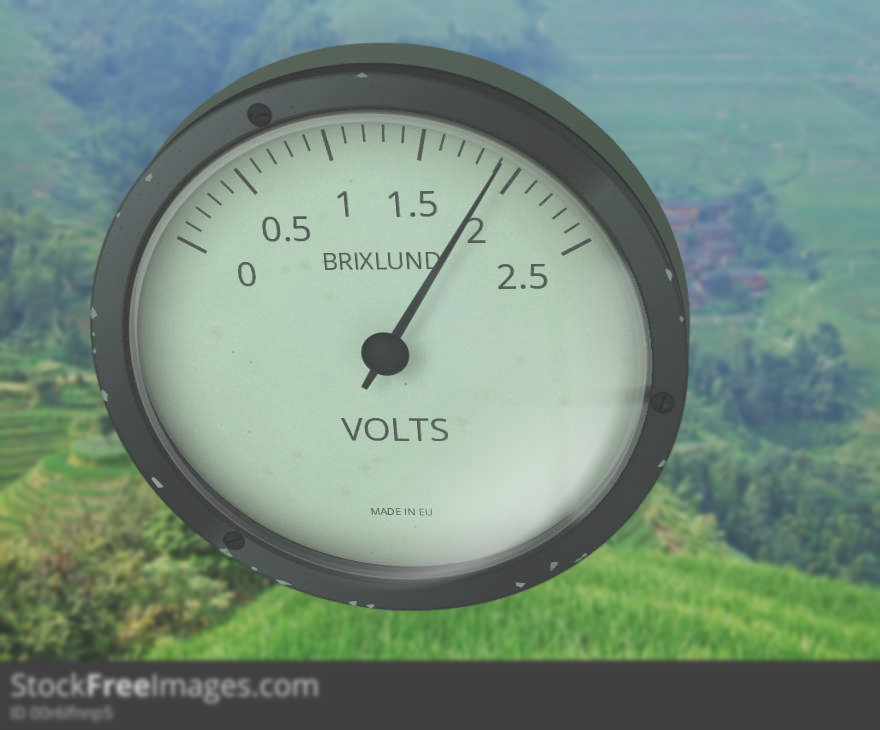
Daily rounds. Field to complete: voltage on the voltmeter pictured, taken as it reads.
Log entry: 1.9 V
